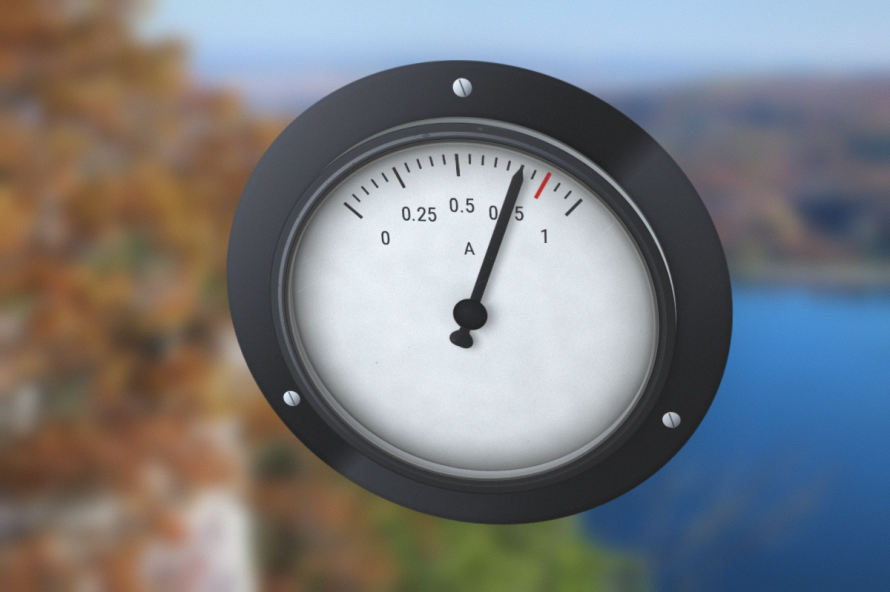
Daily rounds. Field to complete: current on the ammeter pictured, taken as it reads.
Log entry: 0.75 A
